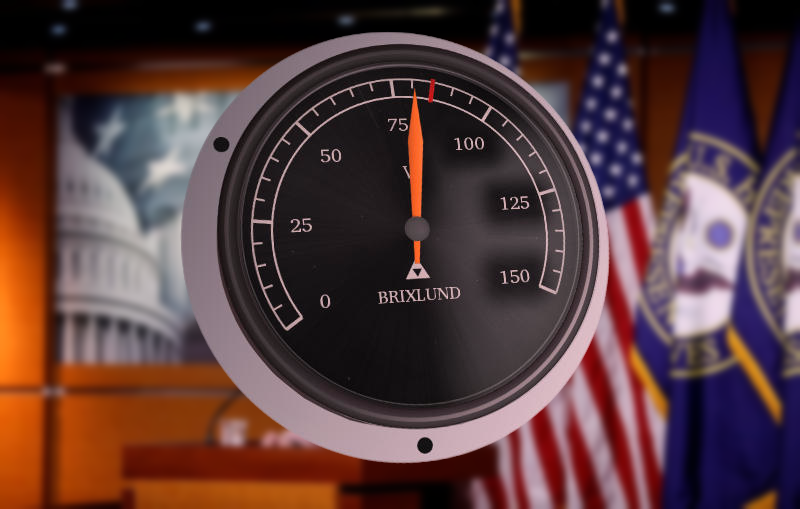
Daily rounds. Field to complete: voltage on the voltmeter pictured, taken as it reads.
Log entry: 80 V
